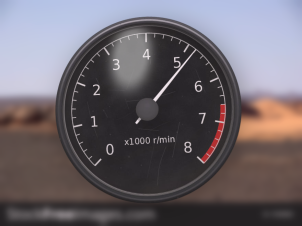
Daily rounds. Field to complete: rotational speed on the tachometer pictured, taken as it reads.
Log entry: 5200 rpm
